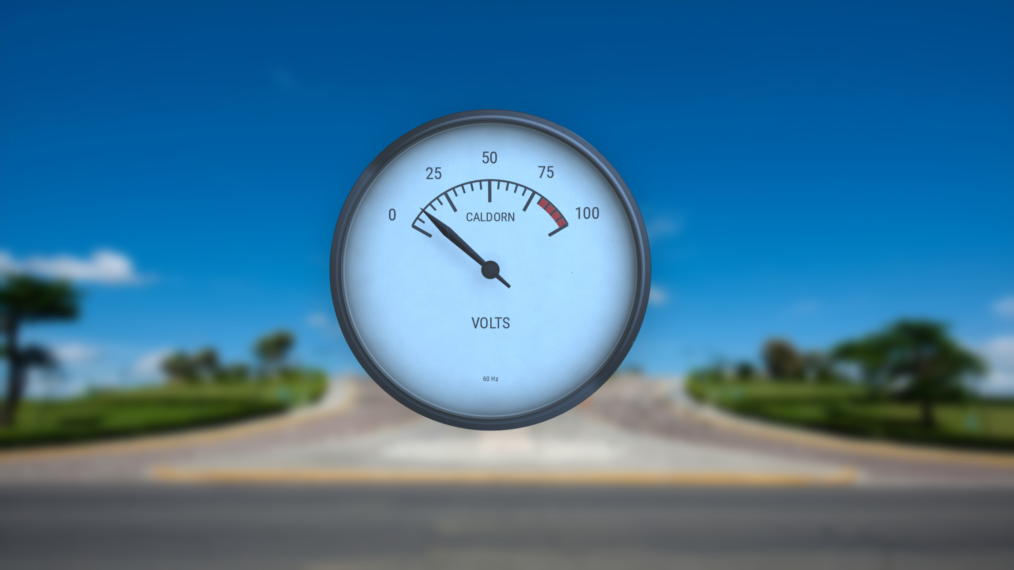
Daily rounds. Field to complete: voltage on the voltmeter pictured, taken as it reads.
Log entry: 10 V
